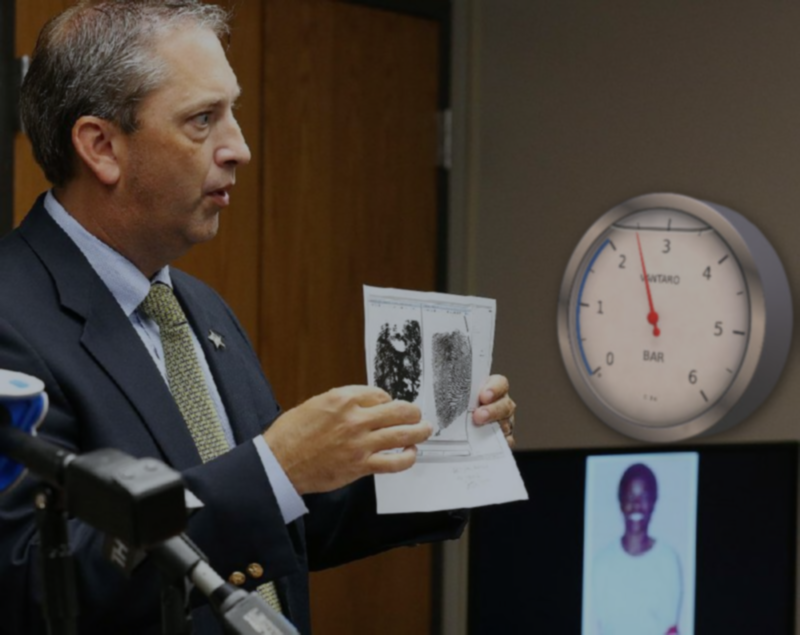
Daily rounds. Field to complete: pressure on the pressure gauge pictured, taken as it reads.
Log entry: 2.5 bar
